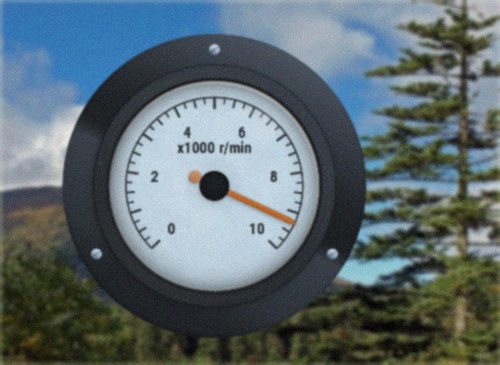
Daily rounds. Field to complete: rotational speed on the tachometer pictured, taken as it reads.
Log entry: 9250 rpm
